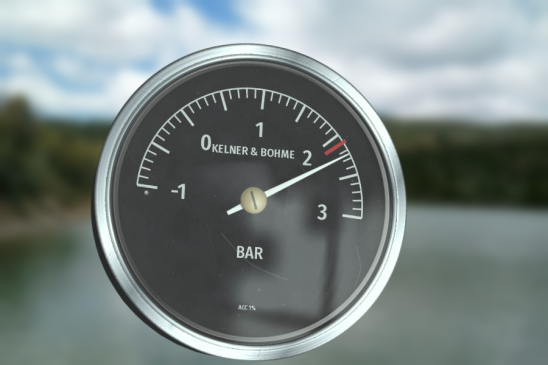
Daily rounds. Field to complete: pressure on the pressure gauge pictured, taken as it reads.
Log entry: 2.25 bar
